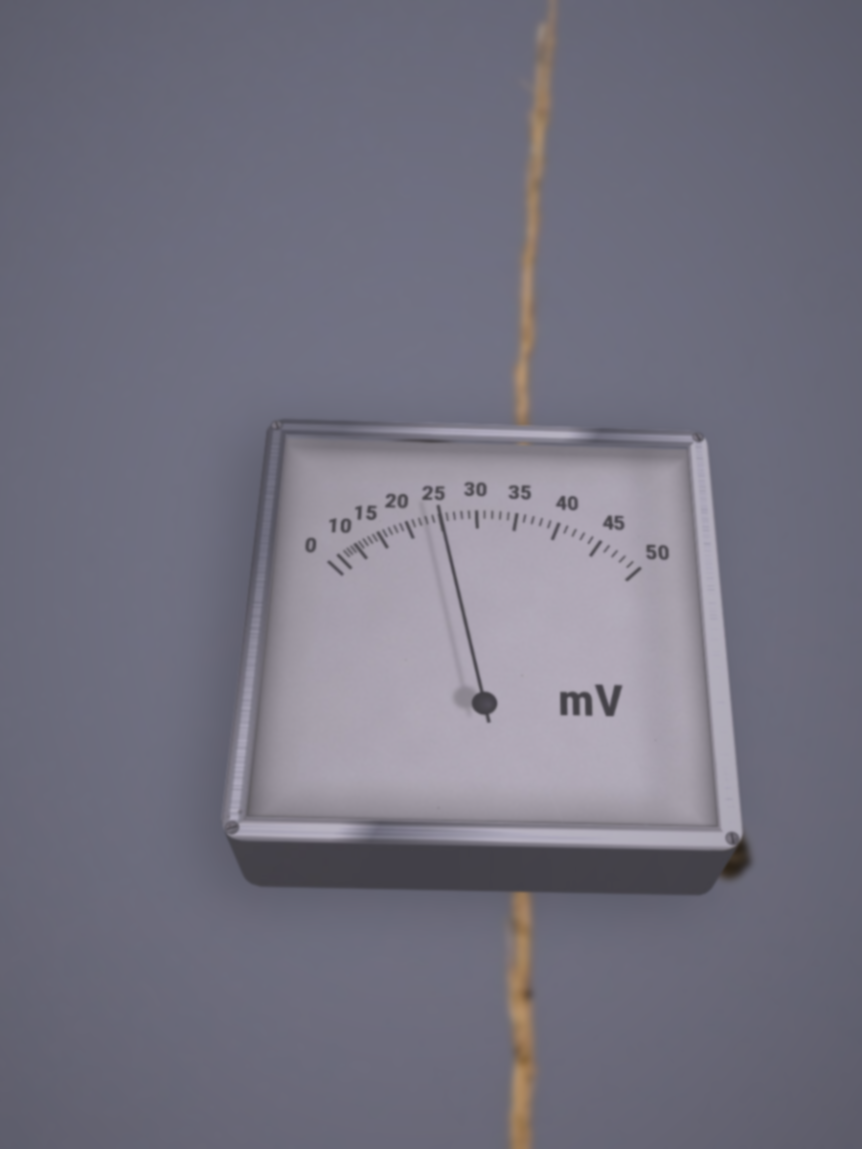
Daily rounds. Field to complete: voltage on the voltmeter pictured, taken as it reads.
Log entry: 25 mV
